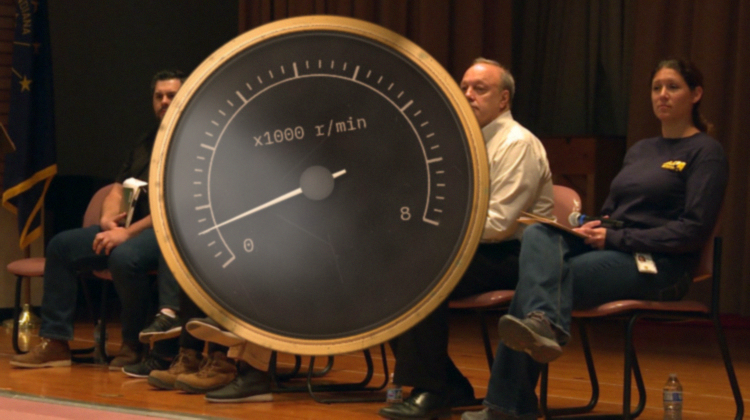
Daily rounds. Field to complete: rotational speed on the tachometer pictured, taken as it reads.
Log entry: 600 rpm
